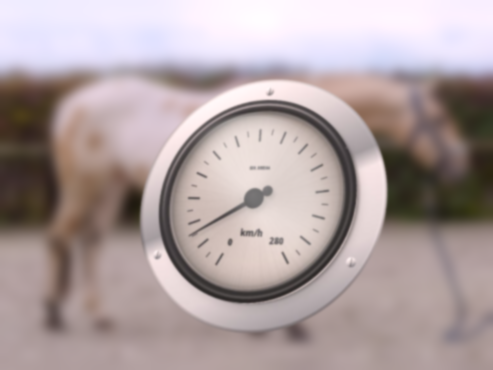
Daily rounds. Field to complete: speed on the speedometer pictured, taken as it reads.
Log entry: 30 km/h
